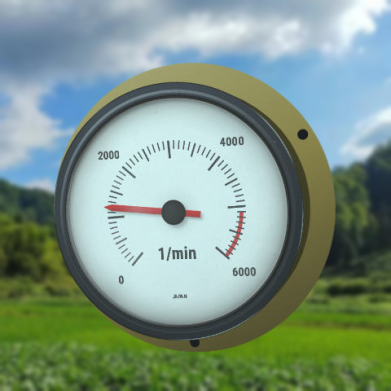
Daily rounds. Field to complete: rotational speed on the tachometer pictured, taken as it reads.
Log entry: 1200 rpm
